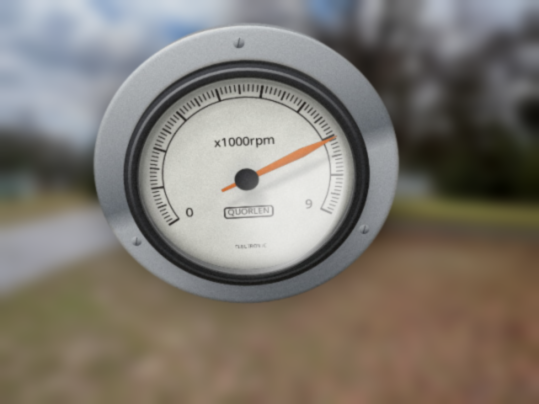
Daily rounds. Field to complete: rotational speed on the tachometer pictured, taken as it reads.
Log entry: 7000 rpm
